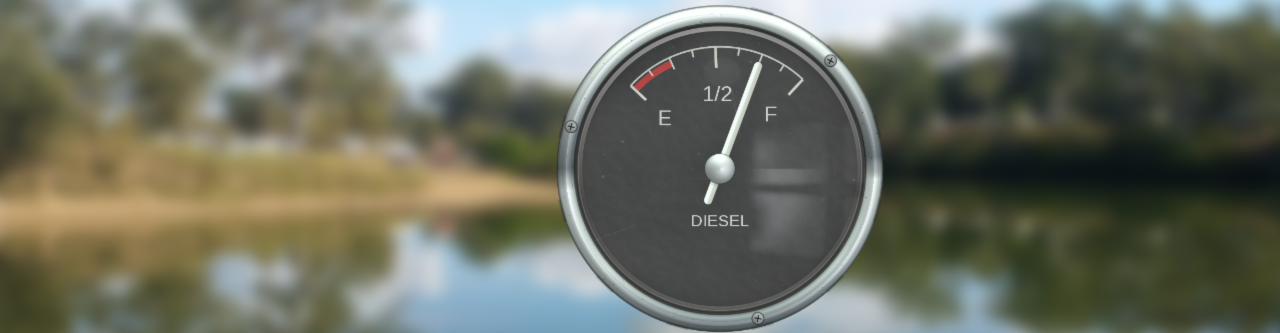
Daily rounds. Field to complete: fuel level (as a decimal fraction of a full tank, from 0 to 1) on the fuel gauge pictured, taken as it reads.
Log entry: 0.75
